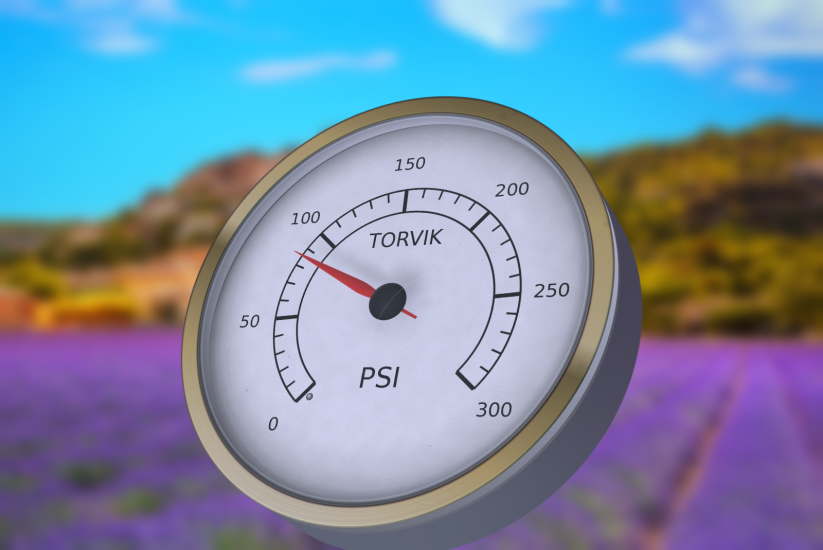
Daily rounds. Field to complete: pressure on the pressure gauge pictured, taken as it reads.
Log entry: 85 psi
